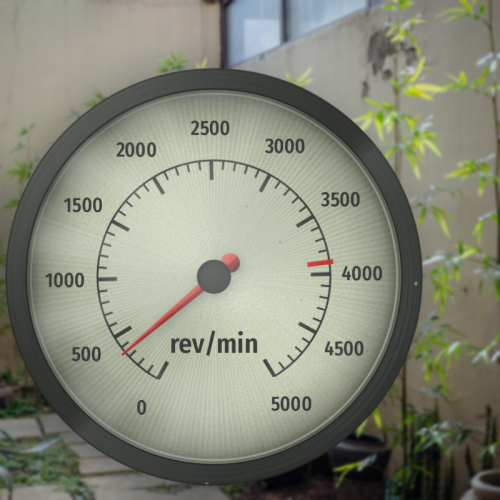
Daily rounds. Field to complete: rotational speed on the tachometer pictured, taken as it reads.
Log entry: 350 rpm
